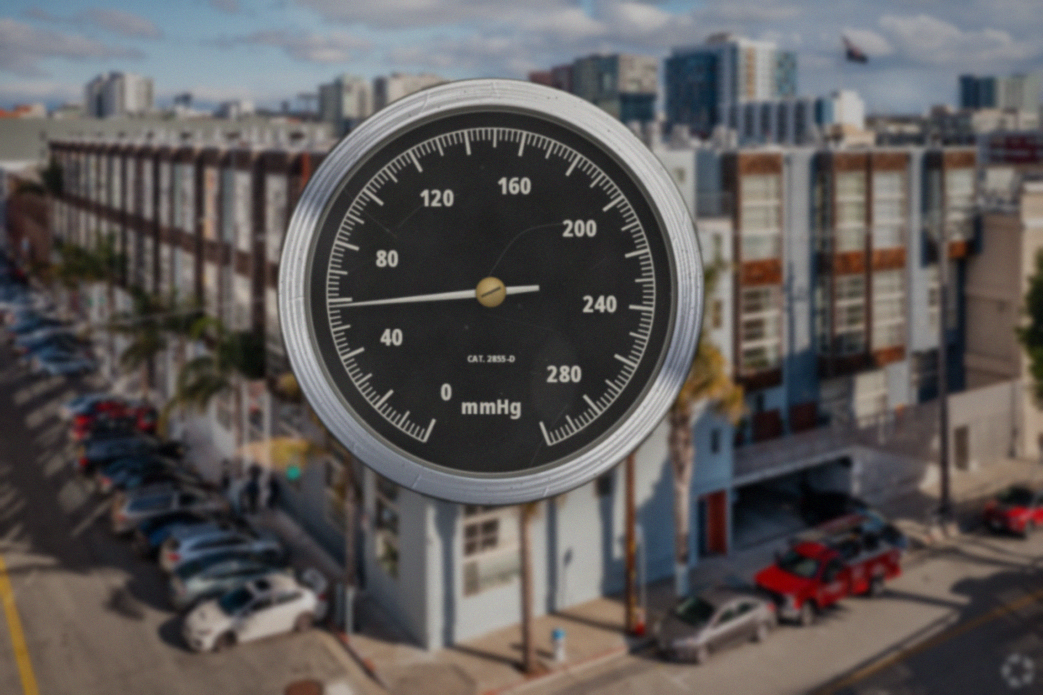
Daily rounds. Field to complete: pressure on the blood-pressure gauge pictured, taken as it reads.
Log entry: 58 mmHg
